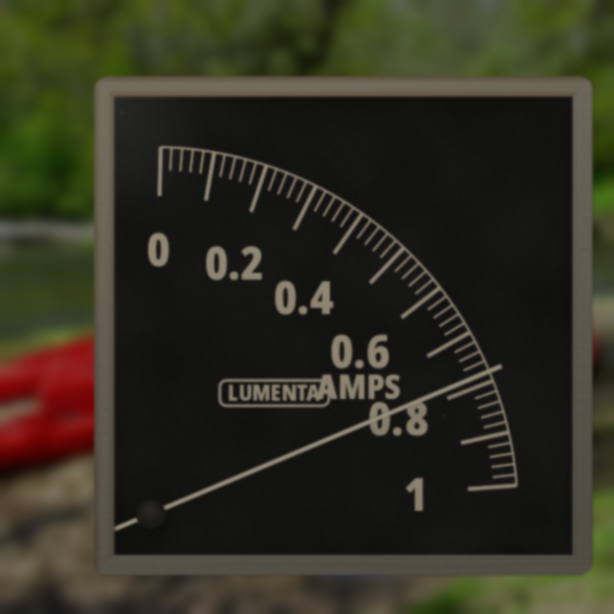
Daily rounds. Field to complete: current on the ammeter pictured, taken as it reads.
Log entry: 0.78 A
